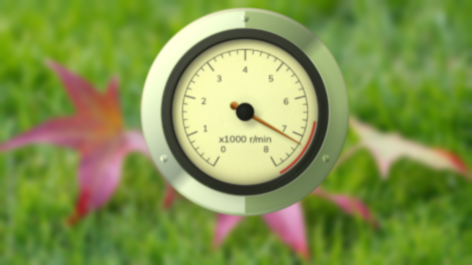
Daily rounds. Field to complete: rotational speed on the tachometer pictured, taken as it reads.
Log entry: 7200 rpm
